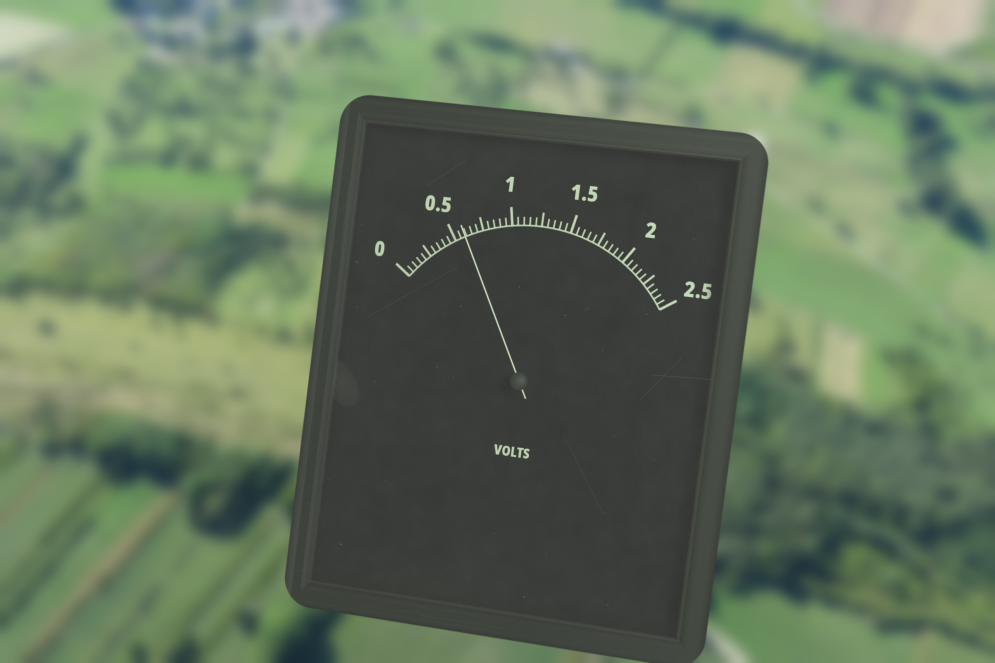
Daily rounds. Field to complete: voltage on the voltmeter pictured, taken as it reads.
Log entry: 0.6 V
